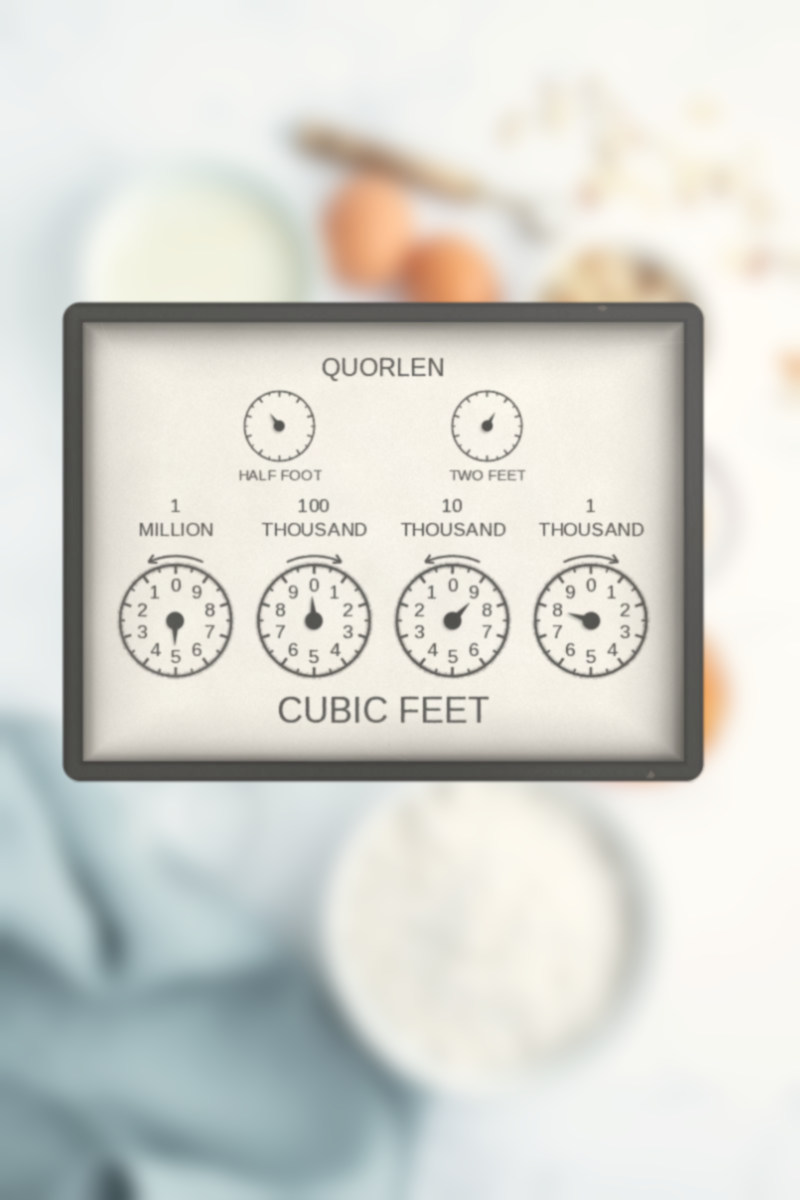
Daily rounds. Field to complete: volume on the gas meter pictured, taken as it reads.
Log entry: 498800 ft³
